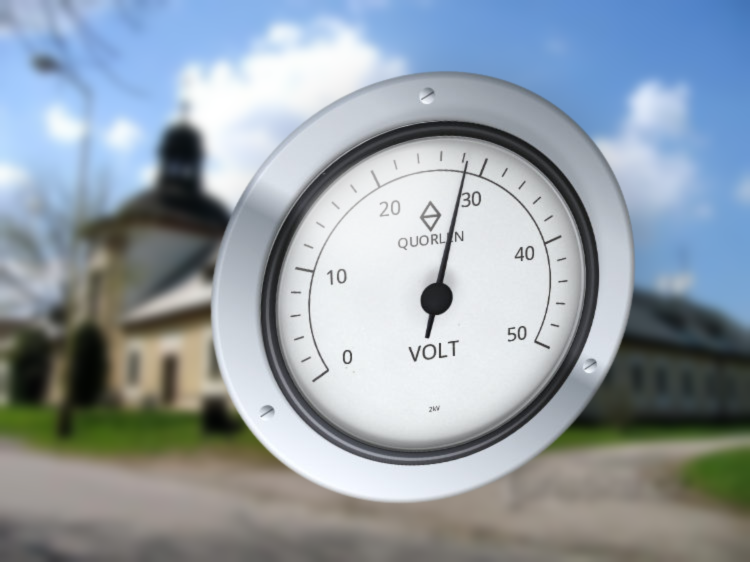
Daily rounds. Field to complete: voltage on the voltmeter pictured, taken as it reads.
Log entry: 28 V
